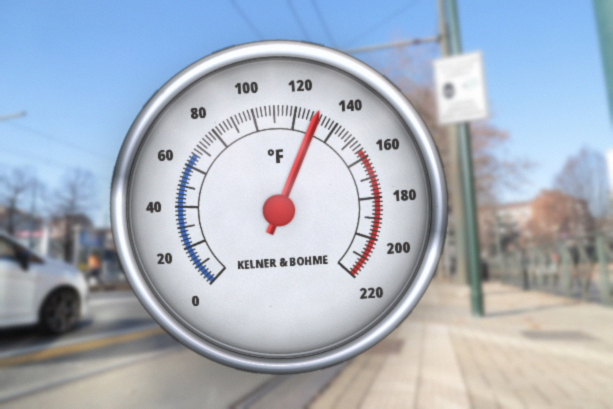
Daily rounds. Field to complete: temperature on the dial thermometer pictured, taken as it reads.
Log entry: 130 °F
